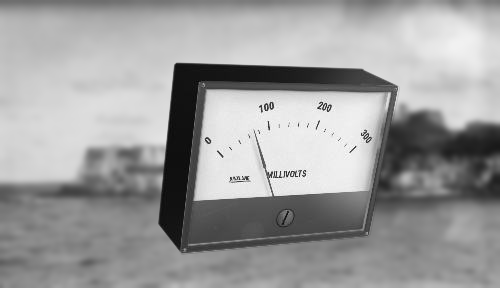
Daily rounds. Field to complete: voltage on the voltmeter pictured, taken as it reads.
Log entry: 70 mV
